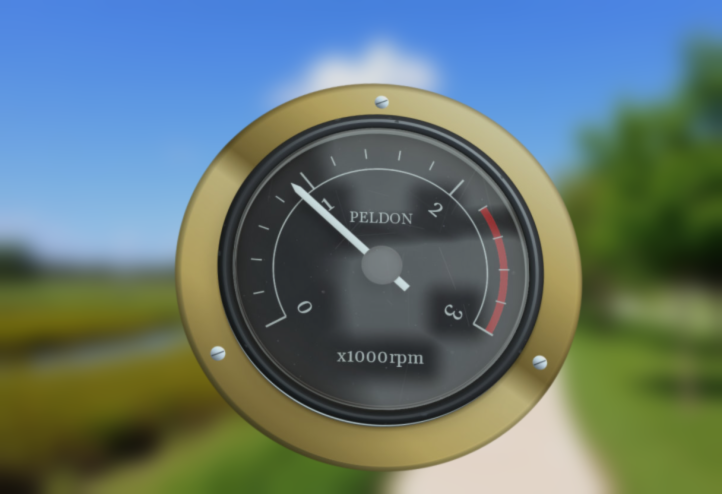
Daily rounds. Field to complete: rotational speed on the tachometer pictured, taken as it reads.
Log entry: 900 rpm
